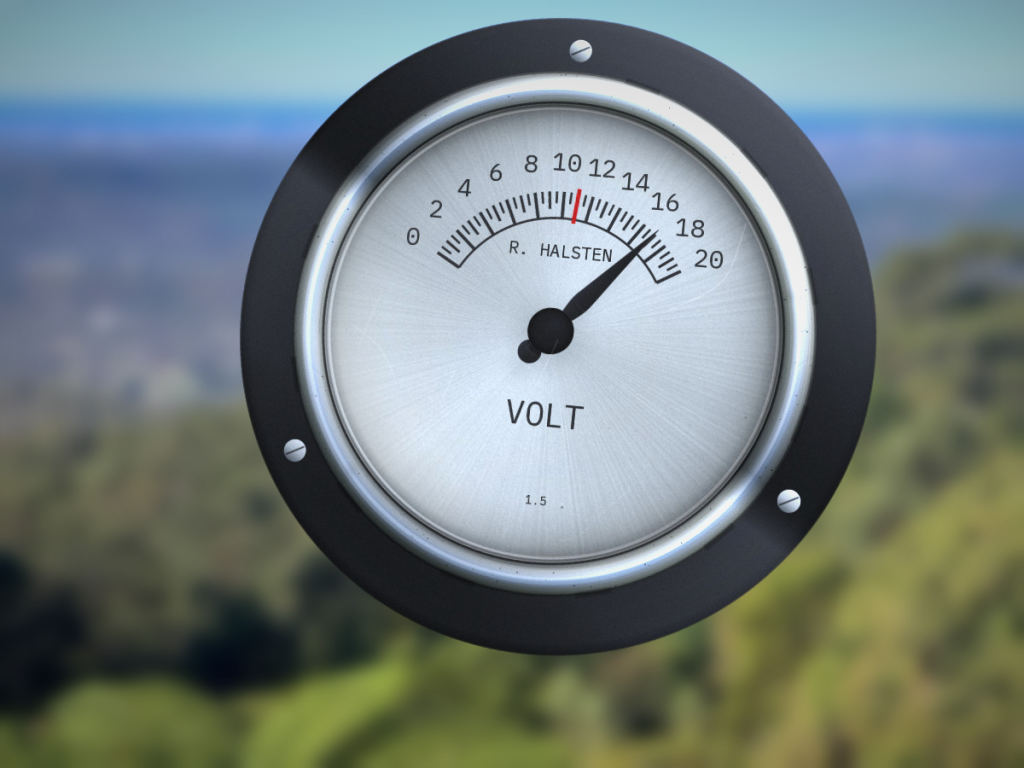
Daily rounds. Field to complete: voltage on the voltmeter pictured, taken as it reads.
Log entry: 17 V
